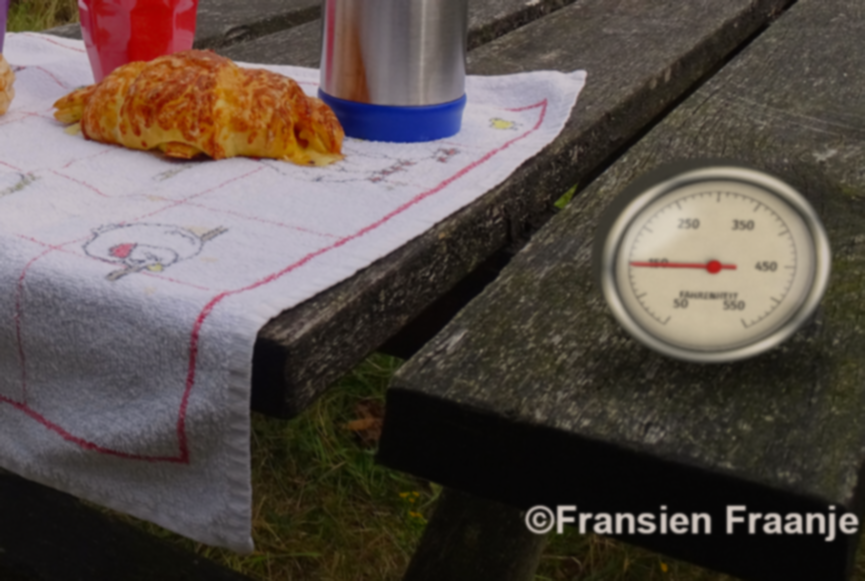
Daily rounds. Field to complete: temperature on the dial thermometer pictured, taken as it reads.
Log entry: 150 °F
